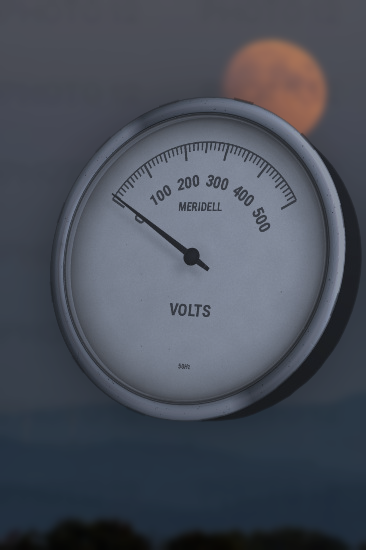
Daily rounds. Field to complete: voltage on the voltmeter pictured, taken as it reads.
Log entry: 10 V
